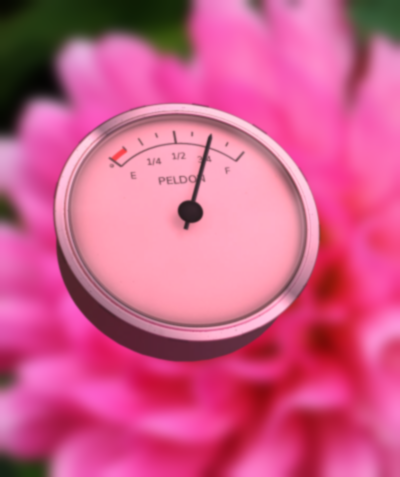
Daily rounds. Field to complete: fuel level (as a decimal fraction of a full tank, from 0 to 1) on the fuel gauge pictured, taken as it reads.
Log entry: 0.75
